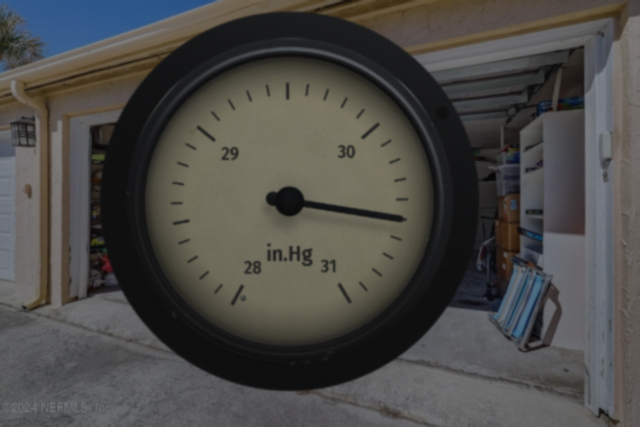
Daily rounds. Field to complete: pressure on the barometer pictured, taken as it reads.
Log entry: 30.5 inHg
